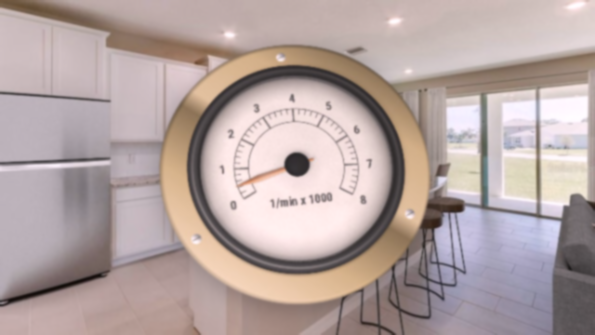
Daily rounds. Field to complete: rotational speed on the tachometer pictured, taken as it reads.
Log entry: 400 rpm
